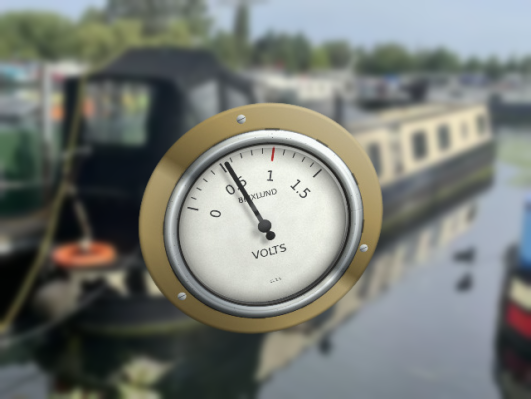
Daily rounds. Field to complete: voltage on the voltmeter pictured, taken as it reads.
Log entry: 0.55 V
